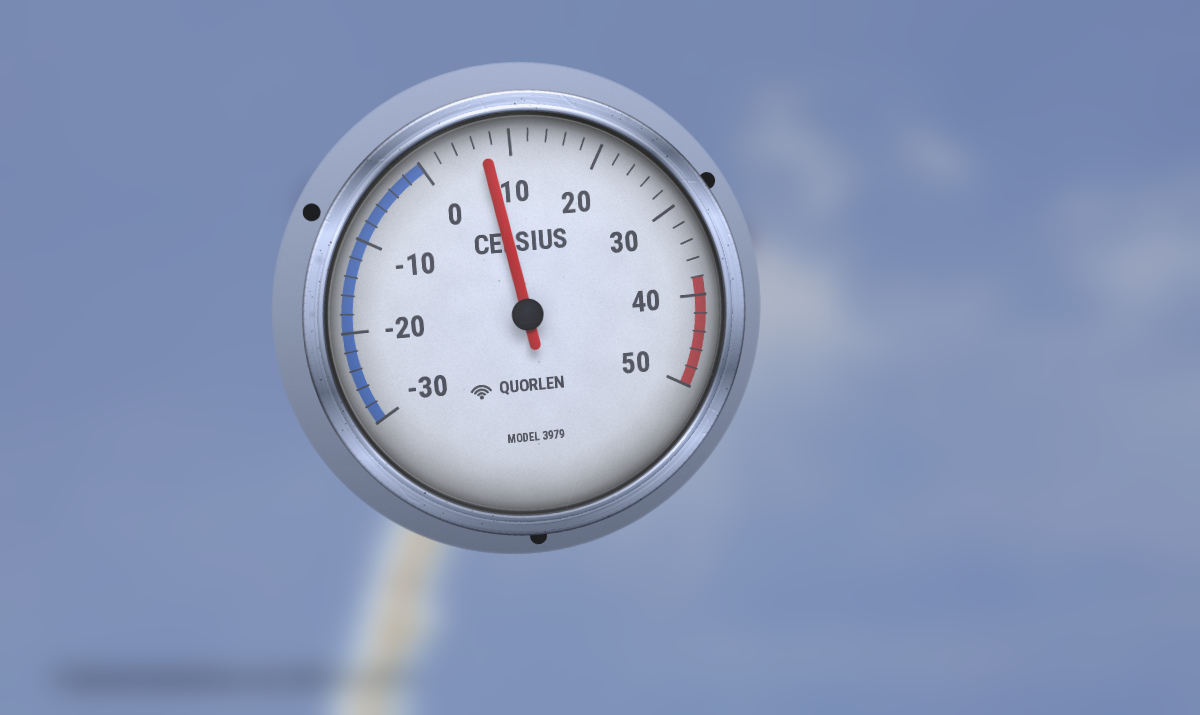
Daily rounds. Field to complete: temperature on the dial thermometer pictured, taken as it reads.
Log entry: 7 °C
